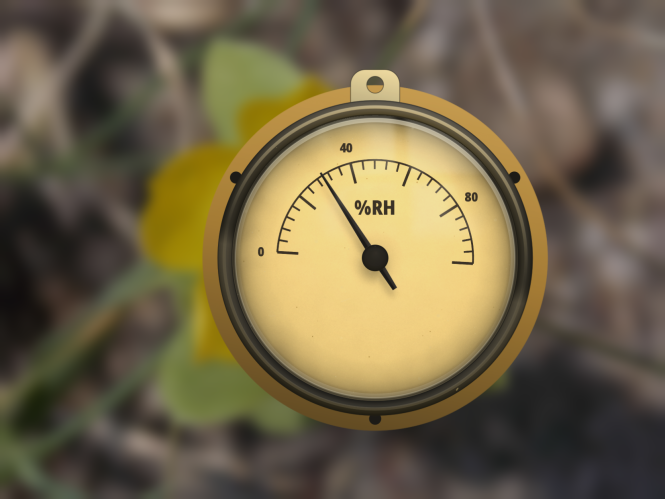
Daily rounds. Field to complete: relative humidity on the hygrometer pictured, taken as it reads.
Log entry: 30 %
